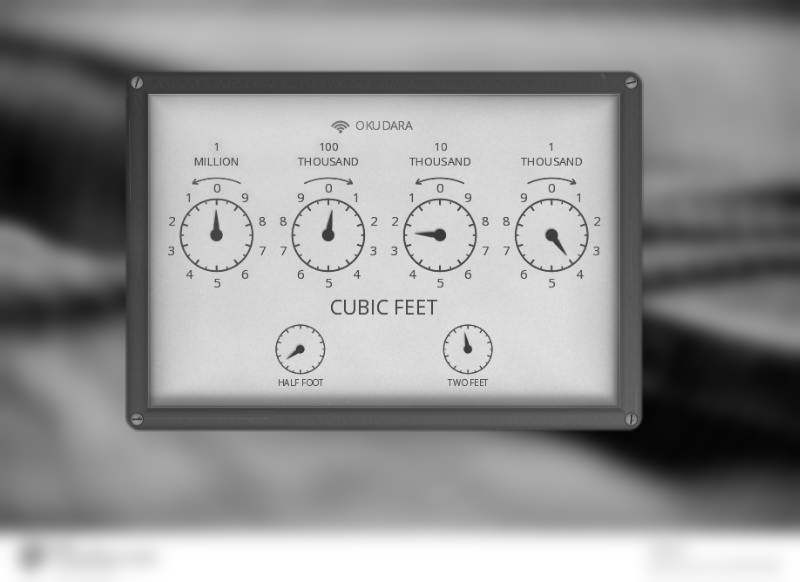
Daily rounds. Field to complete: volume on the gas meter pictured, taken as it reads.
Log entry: 2400 ft³
